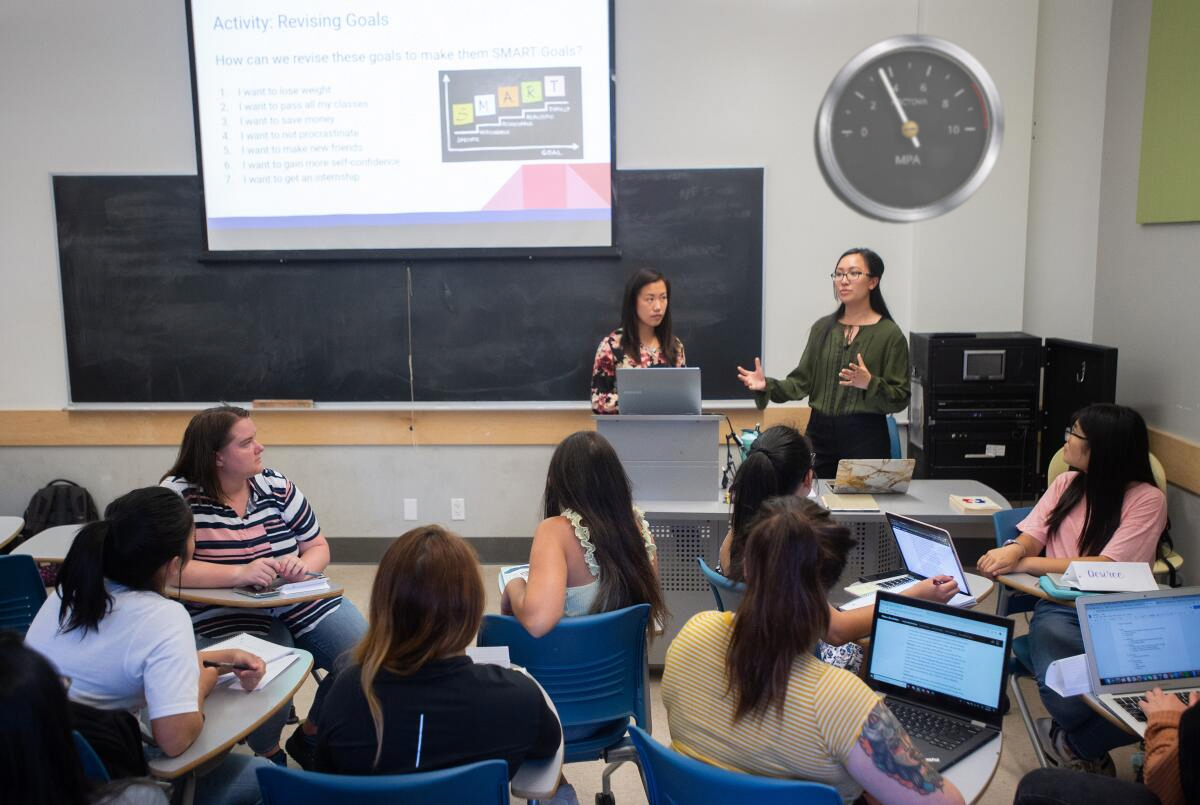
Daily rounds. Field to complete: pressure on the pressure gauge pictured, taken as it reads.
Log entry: 3.5 MPa
